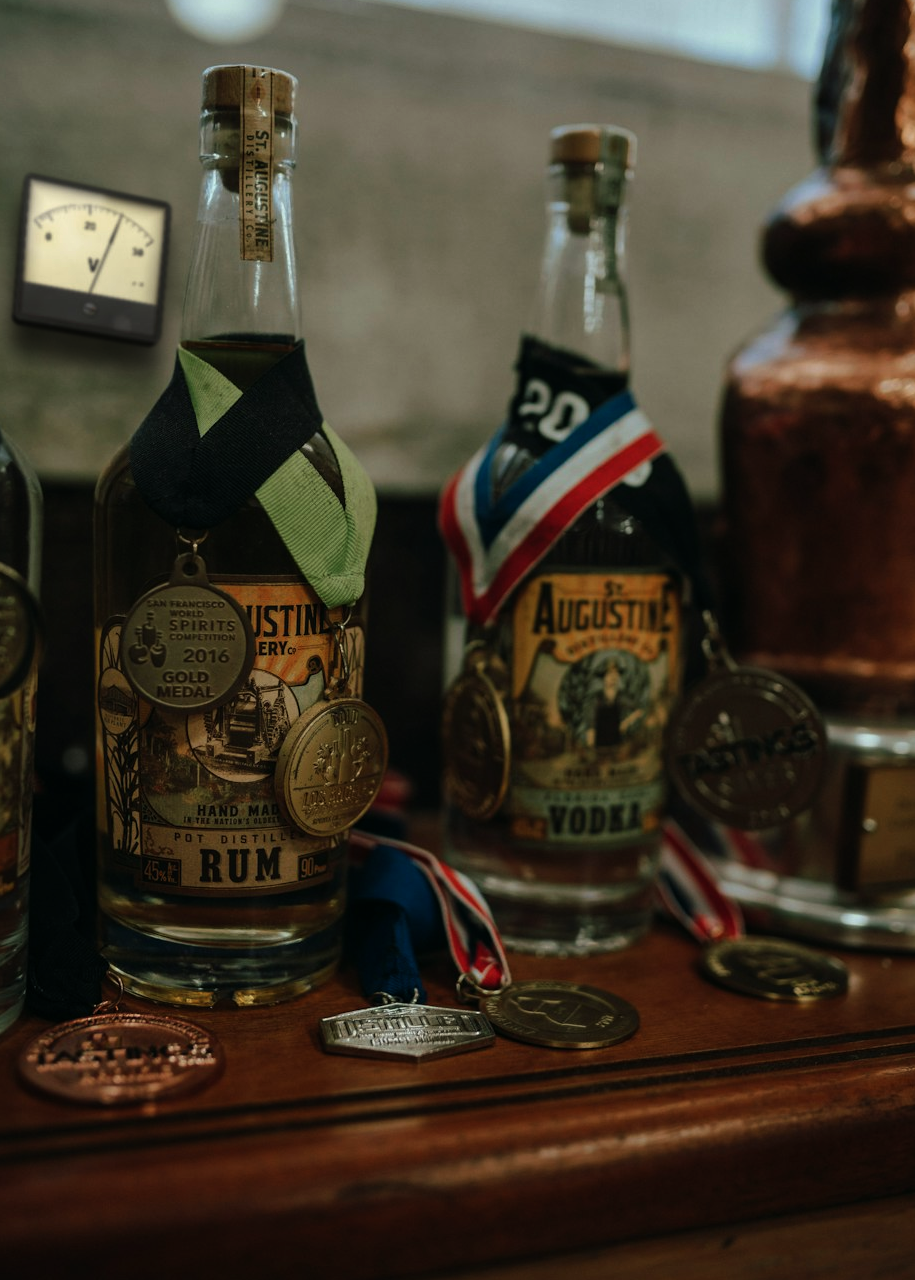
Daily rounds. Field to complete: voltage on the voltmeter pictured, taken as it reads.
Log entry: 25 V
